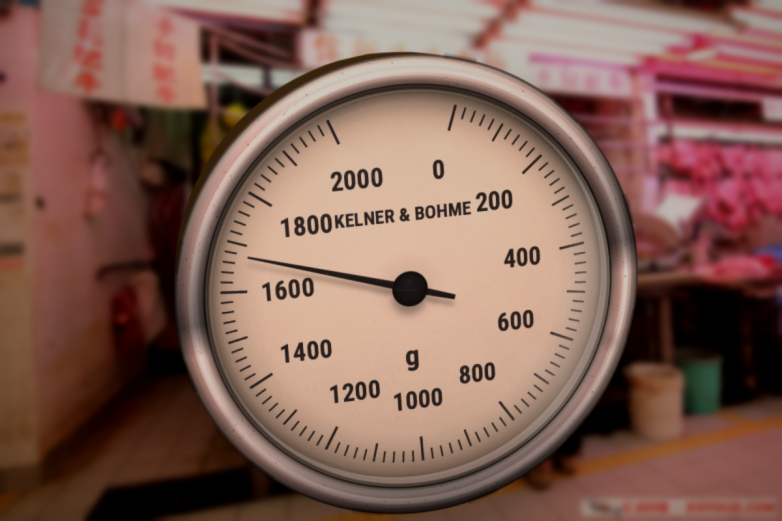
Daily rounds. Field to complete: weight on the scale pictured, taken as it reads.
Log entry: 1680 g
